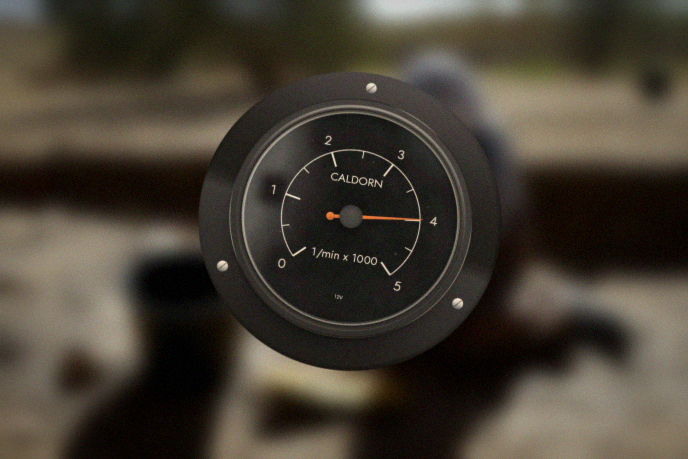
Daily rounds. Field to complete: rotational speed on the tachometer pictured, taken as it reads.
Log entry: 4000 rpm
